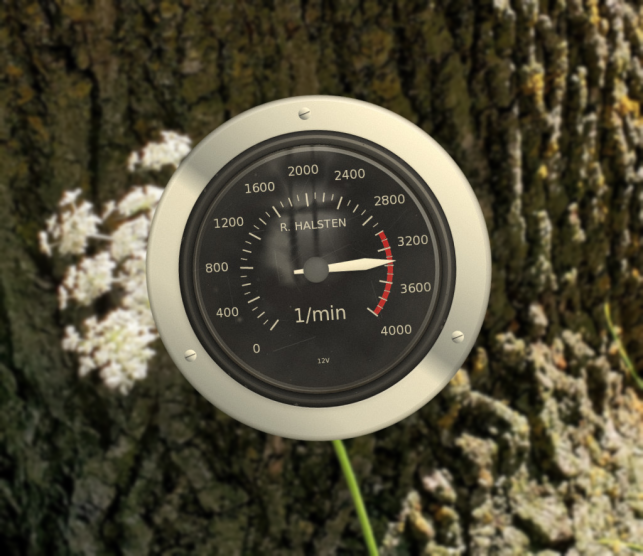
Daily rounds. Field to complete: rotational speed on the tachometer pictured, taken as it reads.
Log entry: 3350 rpm
